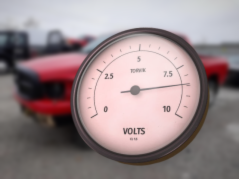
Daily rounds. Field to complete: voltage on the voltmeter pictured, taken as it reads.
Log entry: 8.5 V
